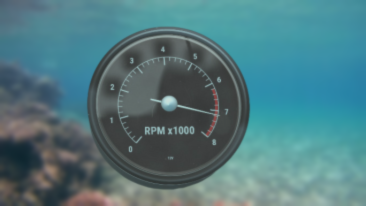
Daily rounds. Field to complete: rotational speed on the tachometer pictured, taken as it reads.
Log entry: 7200 rpm
